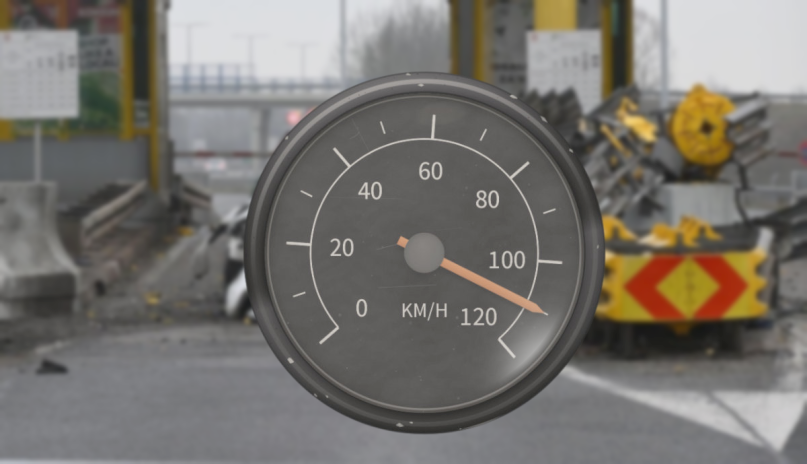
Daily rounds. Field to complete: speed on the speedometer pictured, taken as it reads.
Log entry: 110 km/h
